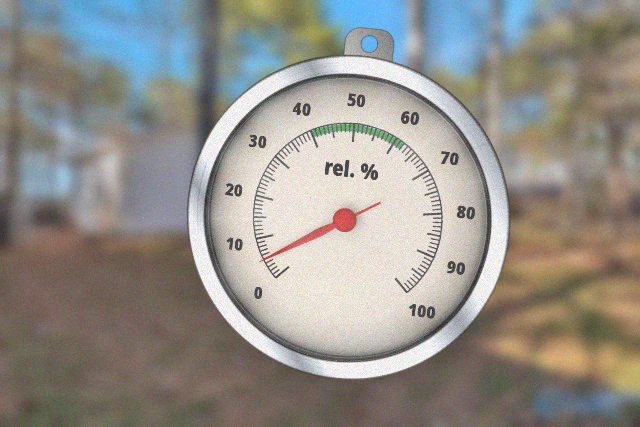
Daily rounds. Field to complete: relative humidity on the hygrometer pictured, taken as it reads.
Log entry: 5 %
